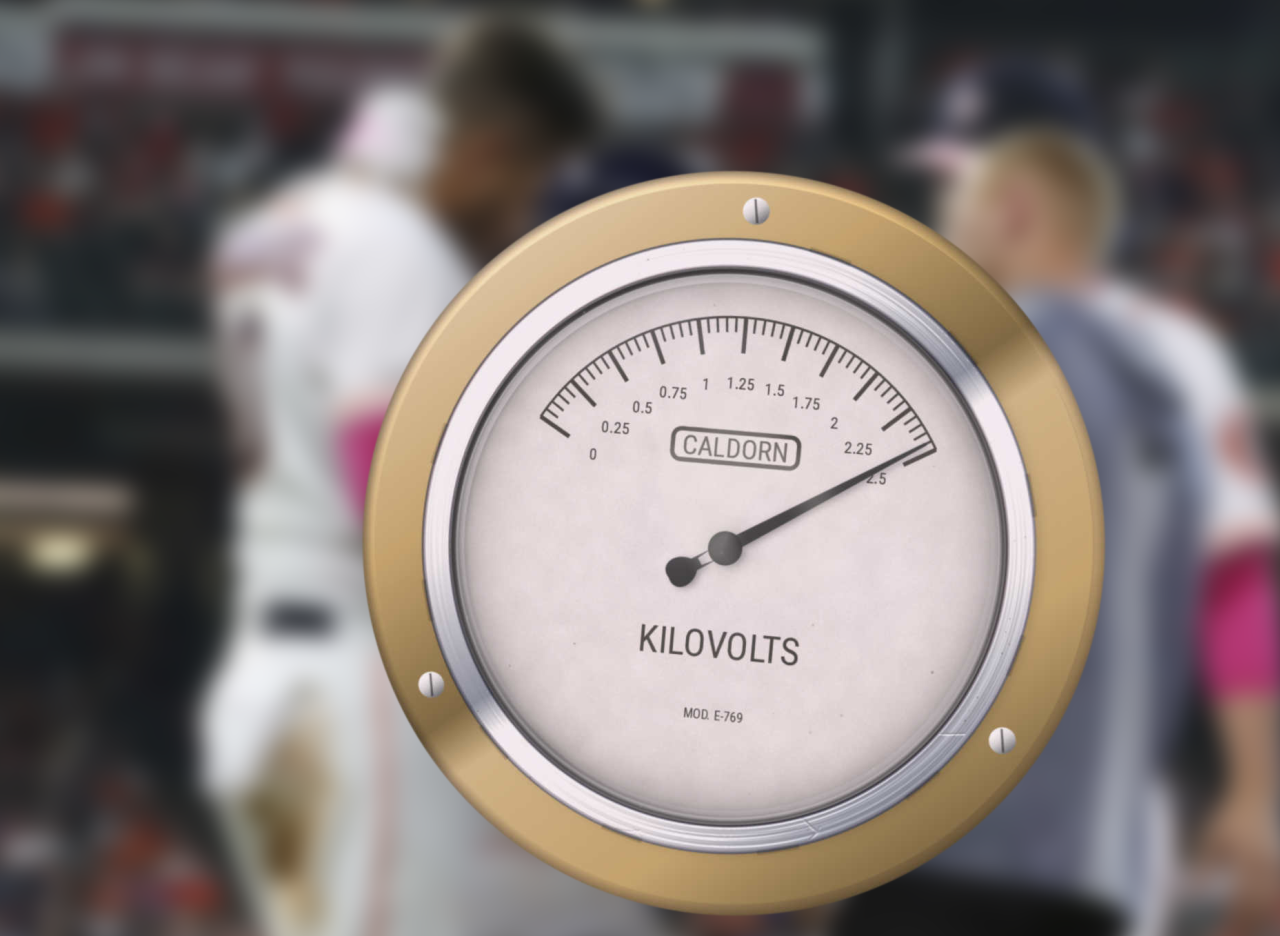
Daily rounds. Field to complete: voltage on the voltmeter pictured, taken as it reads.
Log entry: 2.45 kV
